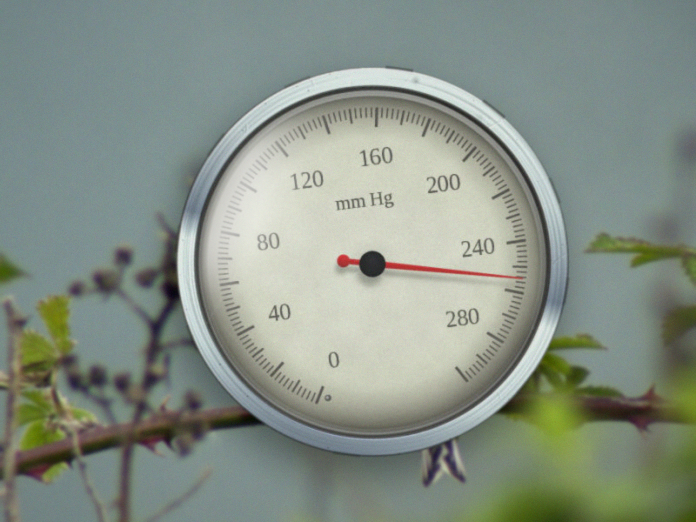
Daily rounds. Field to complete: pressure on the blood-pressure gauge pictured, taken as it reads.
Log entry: 254 mmHg
